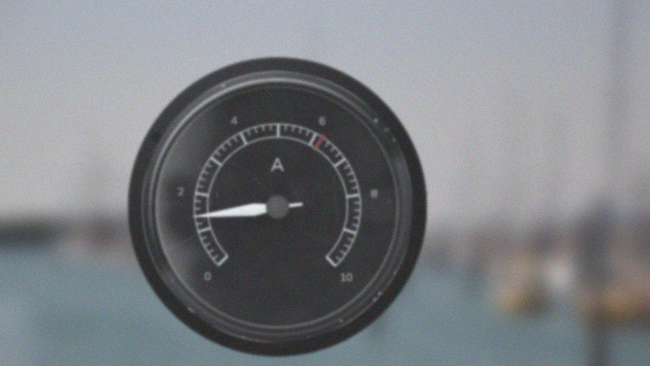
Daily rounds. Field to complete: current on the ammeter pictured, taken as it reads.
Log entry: 1.4 A
